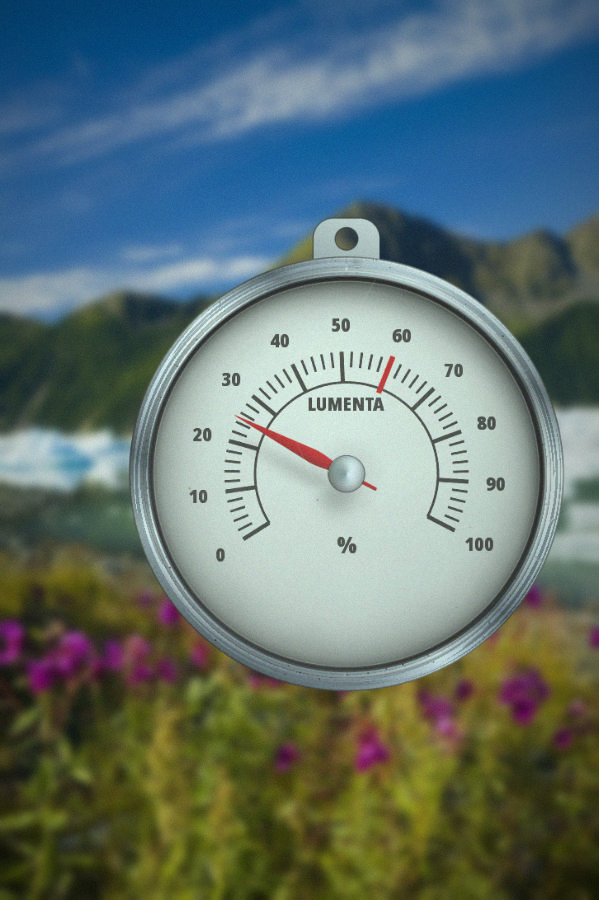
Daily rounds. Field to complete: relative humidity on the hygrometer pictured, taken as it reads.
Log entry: 25 %
